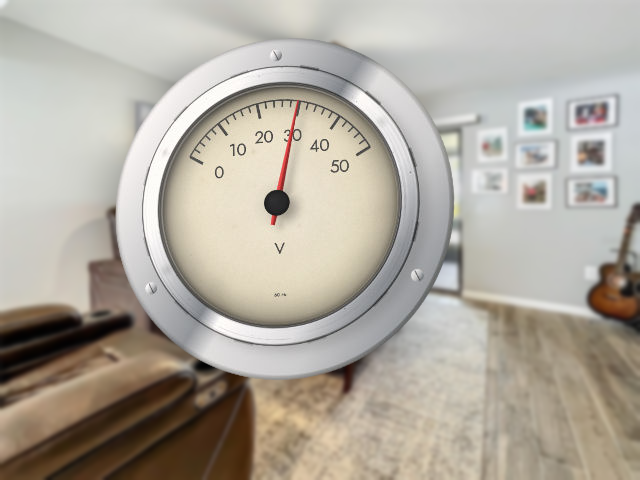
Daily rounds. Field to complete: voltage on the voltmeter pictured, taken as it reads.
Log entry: 30 V
